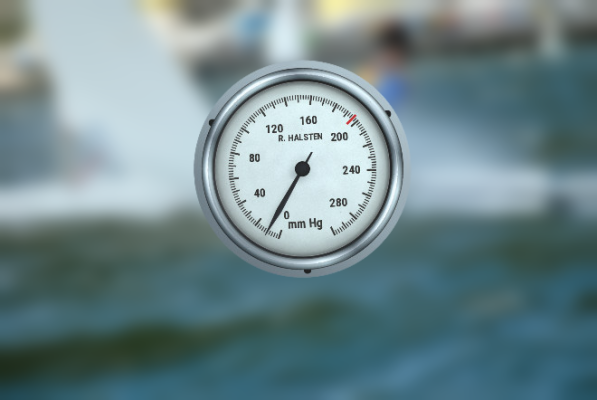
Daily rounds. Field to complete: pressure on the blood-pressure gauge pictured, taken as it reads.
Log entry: 10 mmHg
